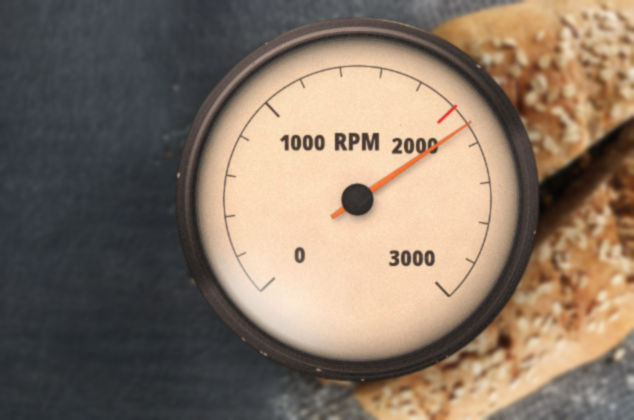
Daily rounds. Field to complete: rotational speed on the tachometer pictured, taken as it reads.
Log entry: 2100 rpm
